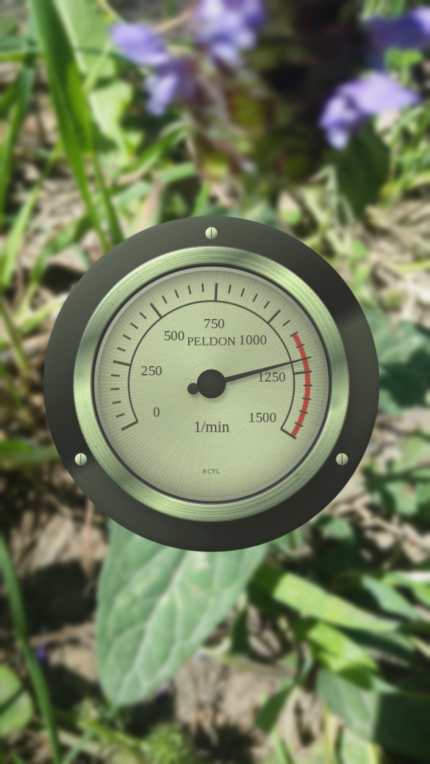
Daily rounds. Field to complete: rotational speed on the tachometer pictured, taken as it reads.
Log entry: 1200 rpm
